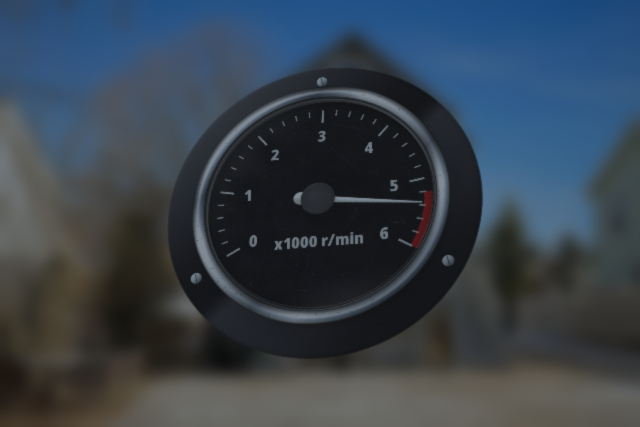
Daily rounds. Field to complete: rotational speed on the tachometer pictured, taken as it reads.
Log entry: 5400 rpm
